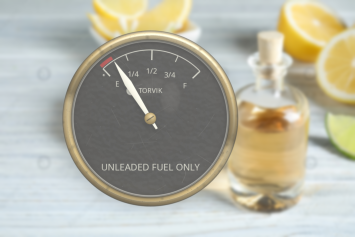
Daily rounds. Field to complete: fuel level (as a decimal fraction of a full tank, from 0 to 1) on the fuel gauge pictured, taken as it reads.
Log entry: 0.125
